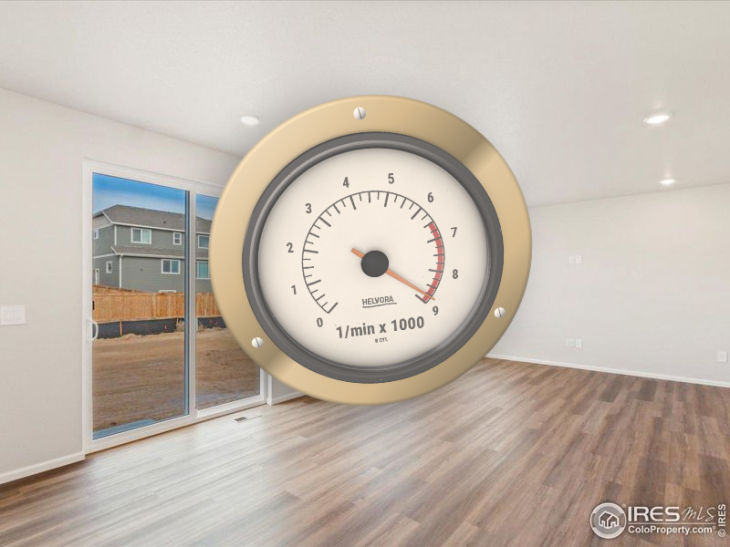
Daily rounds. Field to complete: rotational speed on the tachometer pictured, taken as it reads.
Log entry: 8750 rpm
